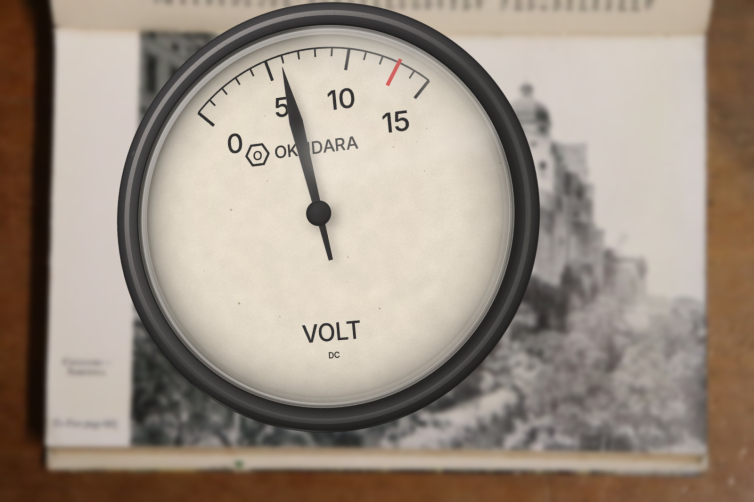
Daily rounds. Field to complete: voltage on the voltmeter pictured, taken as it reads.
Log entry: 6 V
